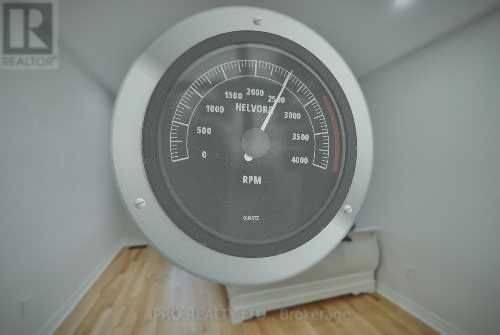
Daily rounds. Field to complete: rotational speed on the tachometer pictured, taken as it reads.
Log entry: 2500 rpm
